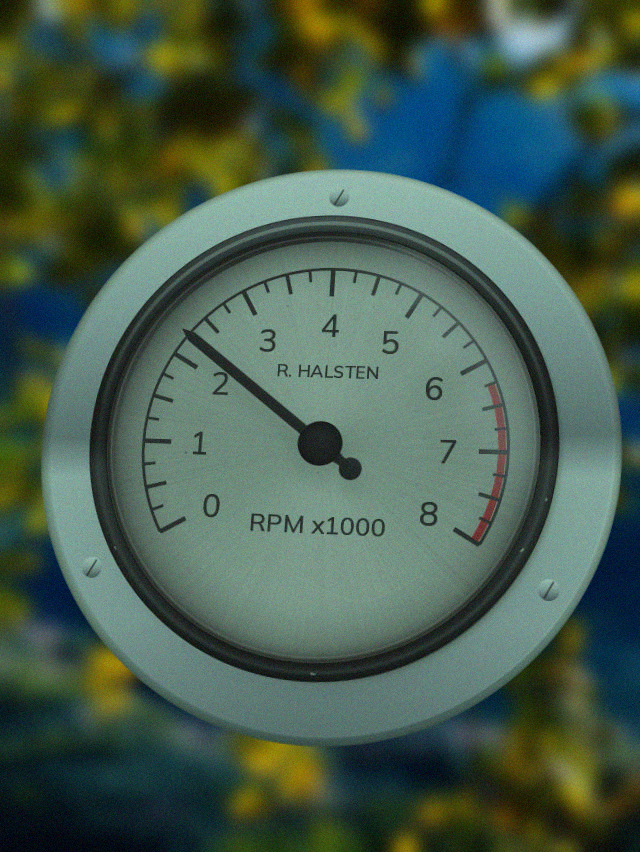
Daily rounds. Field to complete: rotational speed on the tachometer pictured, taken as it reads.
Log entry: 2250 rpm
